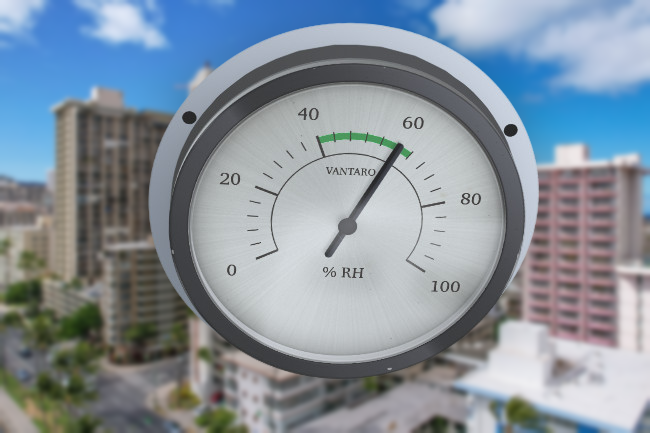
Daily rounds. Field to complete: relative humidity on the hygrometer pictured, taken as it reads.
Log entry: 60 %
